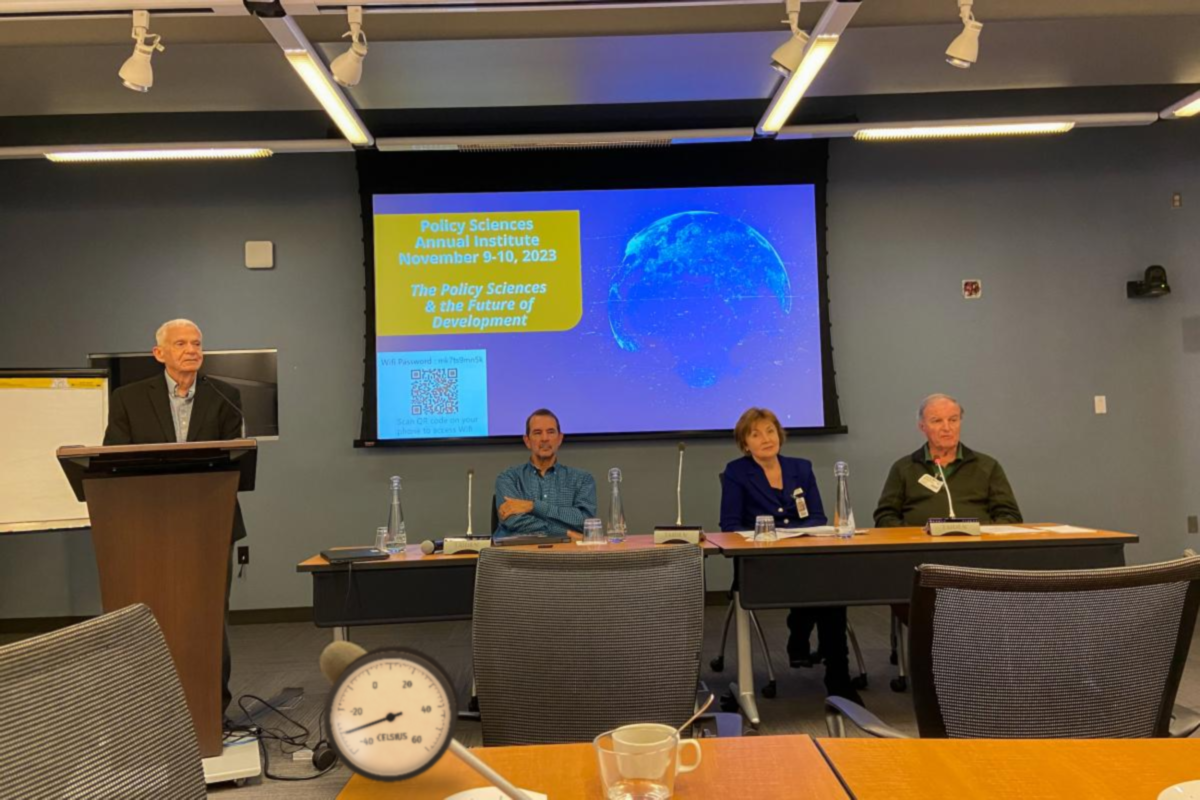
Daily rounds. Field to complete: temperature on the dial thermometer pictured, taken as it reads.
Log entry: -30 °C
